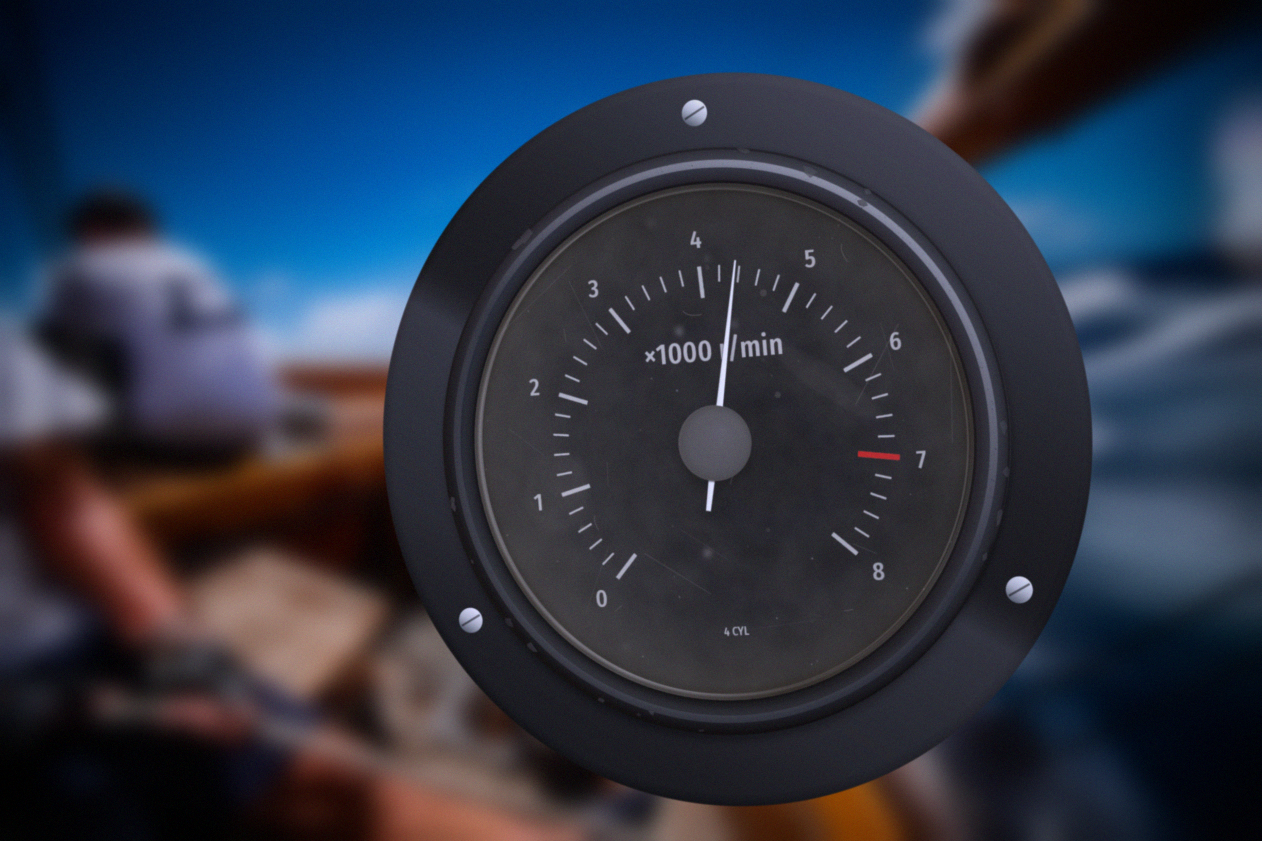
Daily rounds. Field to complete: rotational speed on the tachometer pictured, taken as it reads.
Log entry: 4400 rpm
